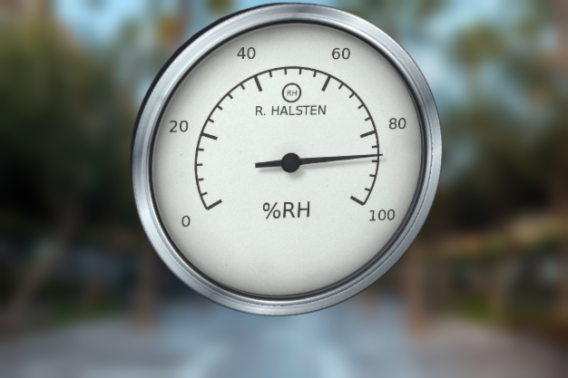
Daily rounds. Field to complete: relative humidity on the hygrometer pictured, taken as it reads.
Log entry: 86 %
